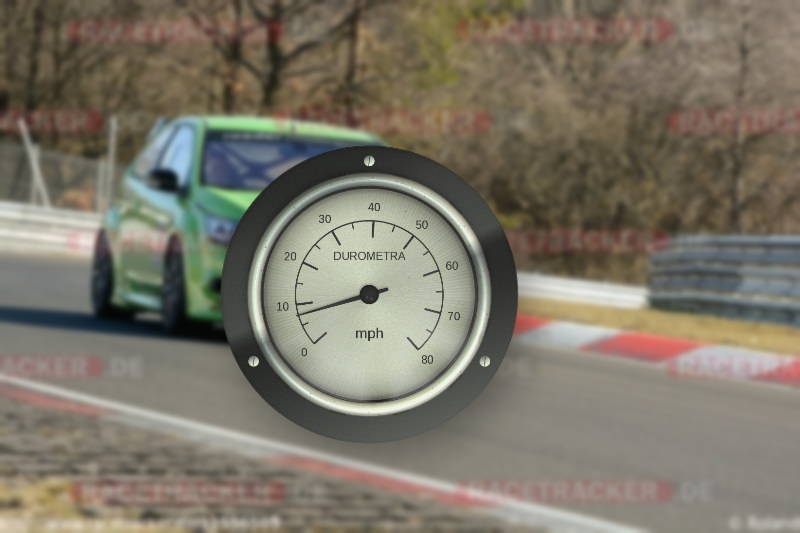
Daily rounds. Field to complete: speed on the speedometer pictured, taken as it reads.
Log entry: 7.5 mph
